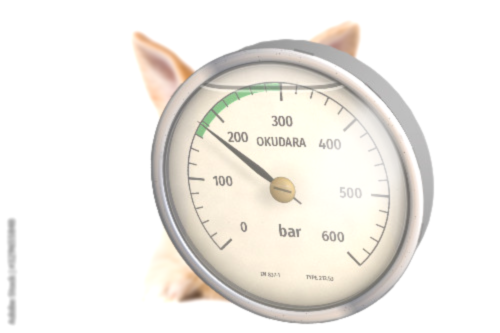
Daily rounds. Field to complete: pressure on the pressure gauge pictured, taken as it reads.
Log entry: 180 bar
